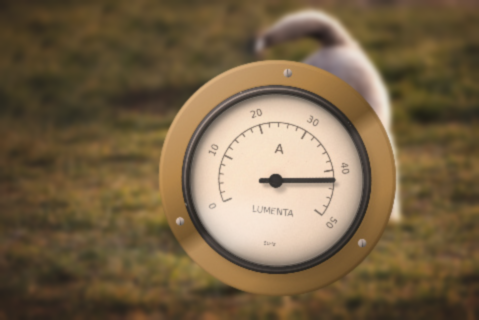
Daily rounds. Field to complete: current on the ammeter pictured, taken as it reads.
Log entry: 42 A
